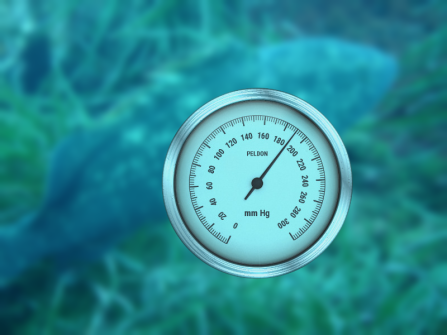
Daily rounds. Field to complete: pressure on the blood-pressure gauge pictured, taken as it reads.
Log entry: 190 mmHg
